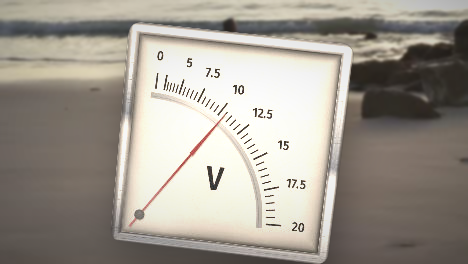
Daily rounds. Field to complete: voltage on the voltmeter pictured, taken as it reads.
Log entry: 10.5 V
